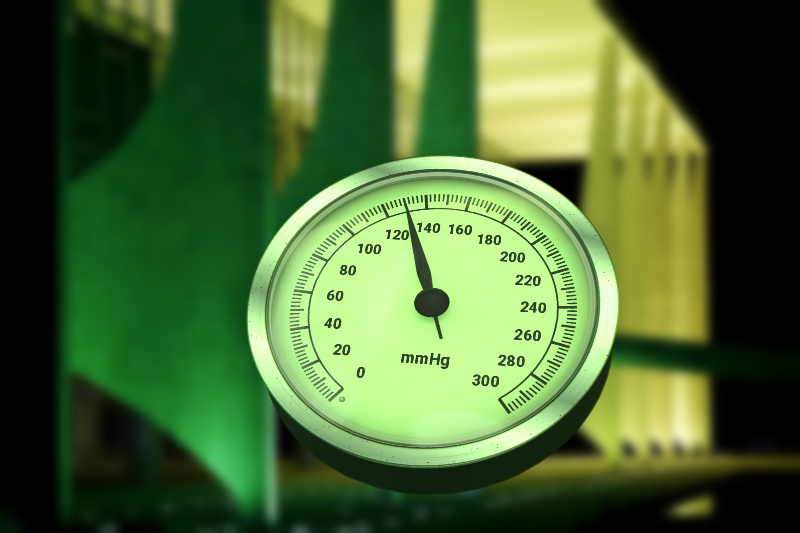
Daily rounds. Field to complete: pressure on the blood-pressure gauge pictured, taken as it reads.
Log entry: 130 mmHg
